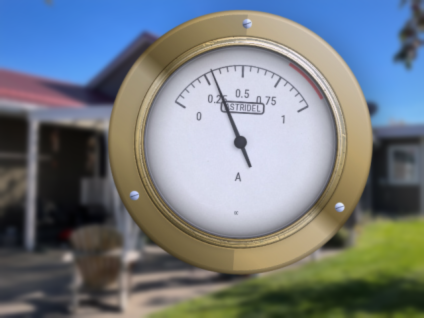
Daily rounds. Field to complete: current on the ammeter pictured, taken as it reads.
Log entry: 0.3 A
